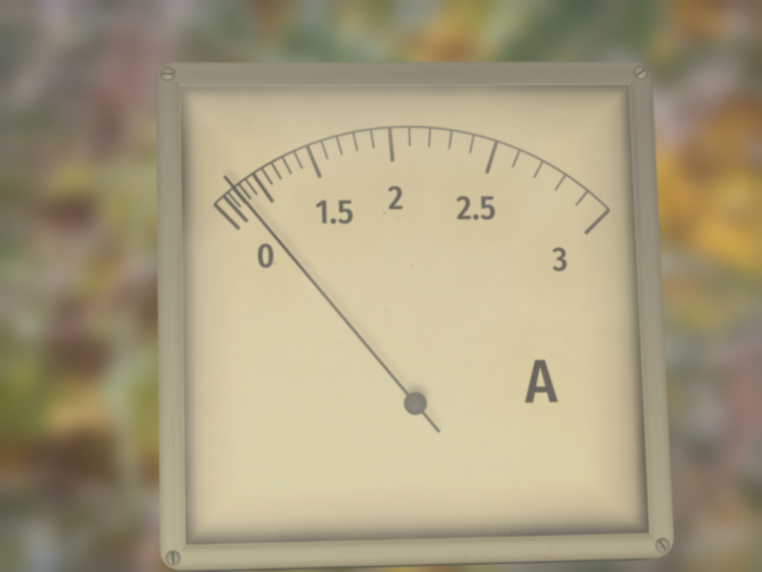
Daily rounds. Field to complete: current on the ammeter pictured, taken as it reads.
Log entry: 0.7 A
